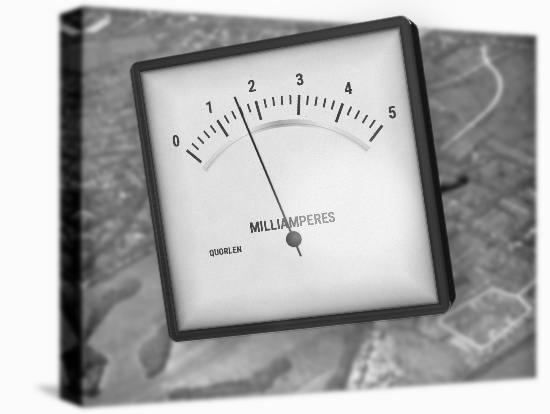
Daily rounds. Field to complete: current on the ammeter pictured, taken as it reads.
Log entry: 1.6 mA
